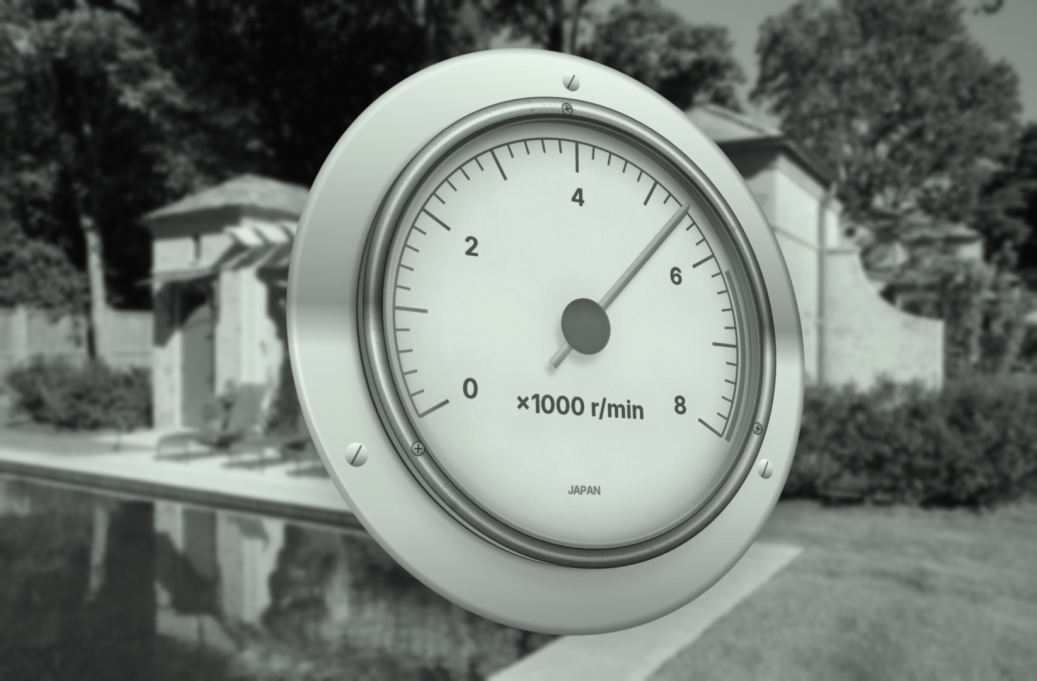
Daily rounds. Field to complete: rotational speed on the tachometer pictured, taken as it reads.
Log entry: 5400 rpm
